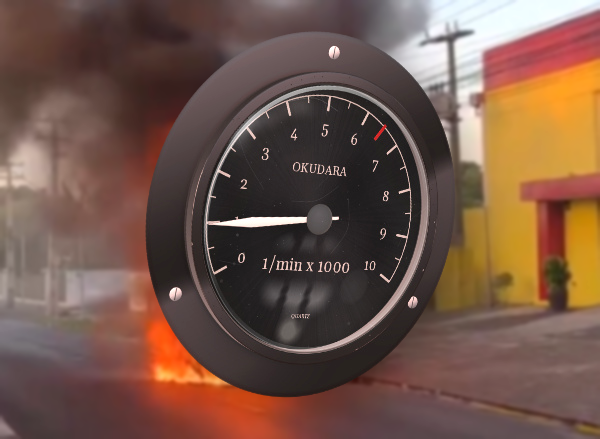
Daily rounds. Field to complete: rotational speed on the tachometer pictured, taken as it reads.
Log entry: 1000 rpm
